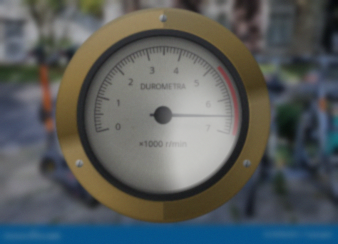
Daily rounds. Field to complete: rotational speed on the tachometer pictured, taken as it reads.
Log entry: 6500 rpm
